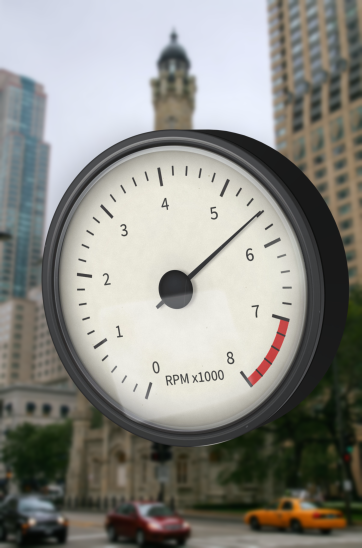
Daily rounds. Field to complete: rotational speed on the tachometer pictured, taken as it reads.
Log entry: 5600 rpm
